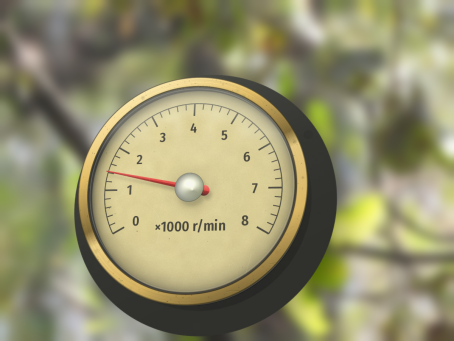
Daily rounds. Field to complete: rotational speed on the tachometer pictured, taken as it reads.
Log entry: 1400 rpm
